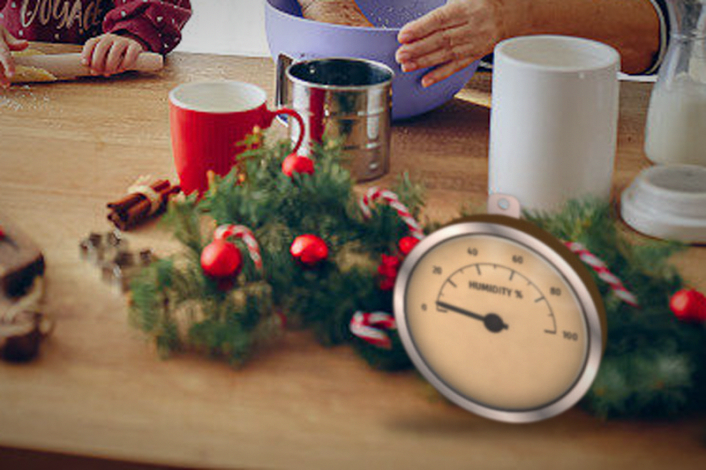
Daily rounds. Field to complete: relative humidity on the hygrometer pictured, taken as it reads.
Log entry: 5 %
